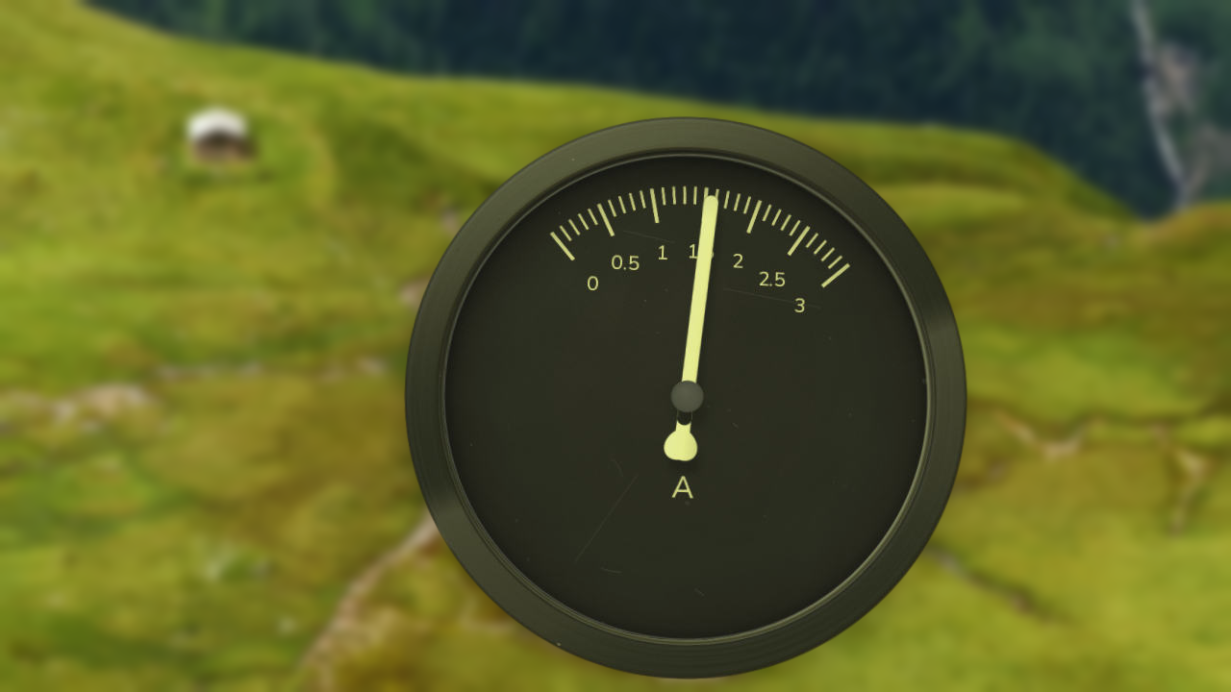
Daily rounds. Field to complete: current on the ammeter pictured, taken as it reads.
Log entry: 1.55 A
